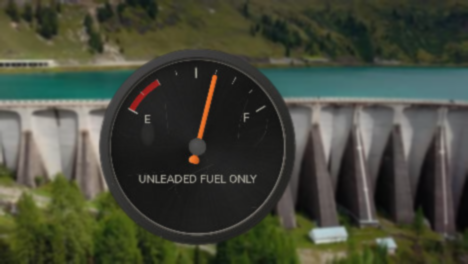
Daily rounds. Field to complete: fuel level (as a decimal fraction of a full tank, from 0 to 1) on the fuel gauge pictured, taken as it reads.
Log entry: 0.625
